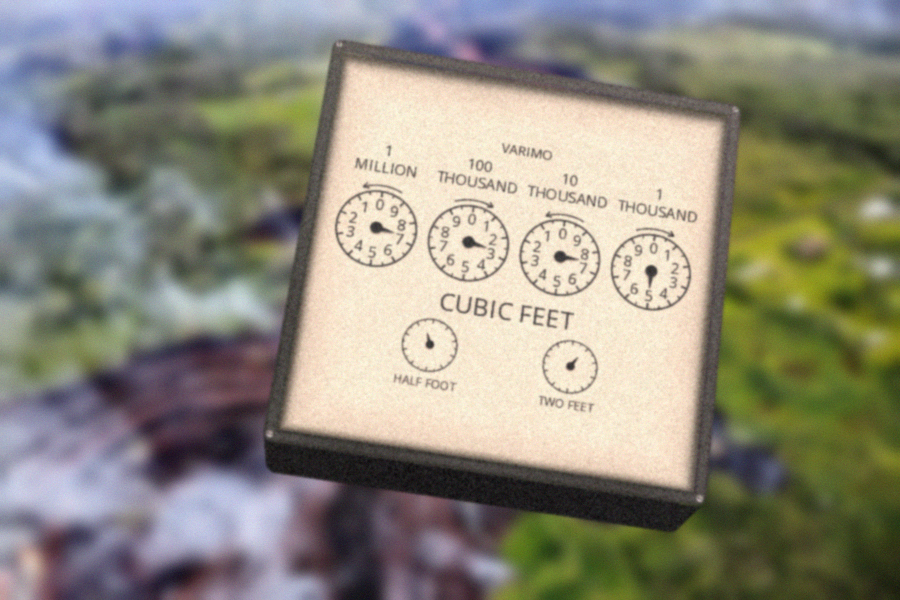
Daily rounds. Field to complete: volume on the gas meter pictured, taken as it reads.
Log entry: 727500 ft³
